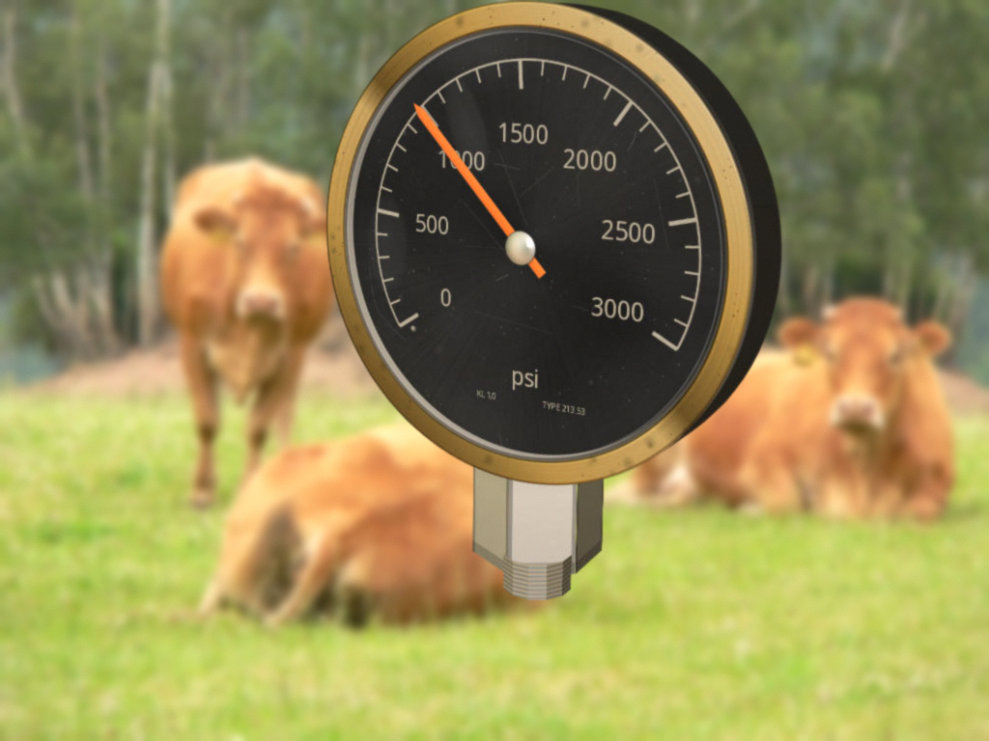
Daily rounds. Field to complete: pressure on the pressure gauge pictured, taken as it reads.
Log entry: 1000 psi
